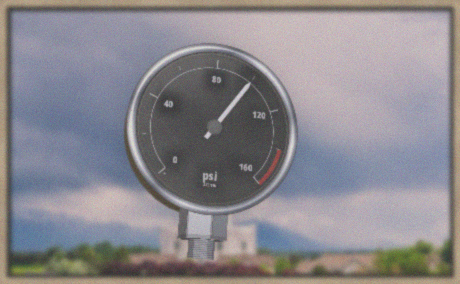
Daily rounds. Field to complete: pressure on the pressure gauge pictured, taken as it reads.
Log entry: 100 psi
